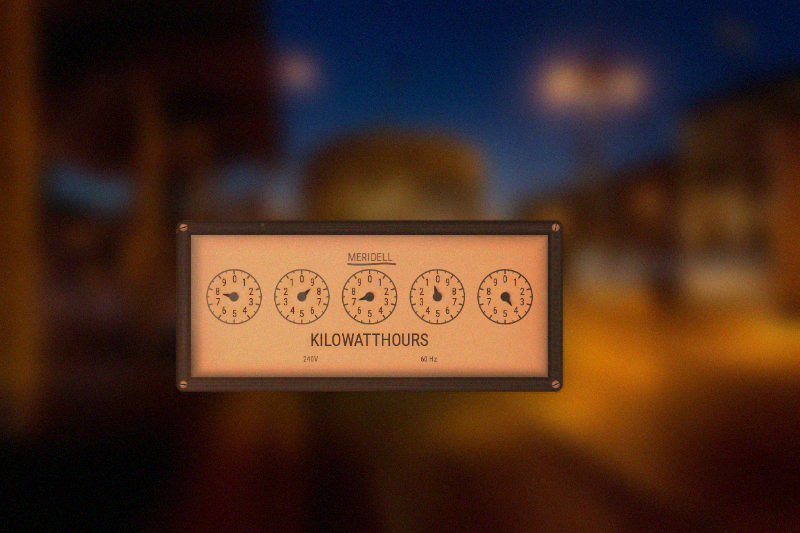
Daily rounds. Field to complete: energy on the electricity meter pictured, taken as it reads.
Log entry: 78704 kWh
